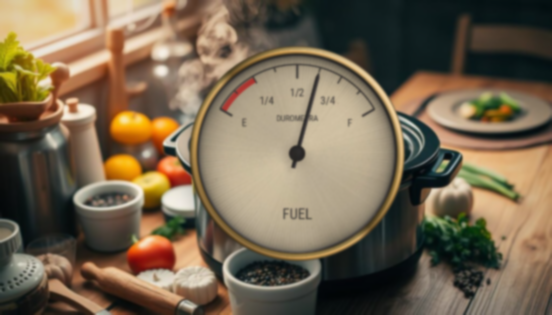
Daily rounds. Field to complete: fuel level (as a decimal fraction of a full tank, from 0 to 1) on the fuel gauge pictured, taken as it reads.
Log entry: 0.625
